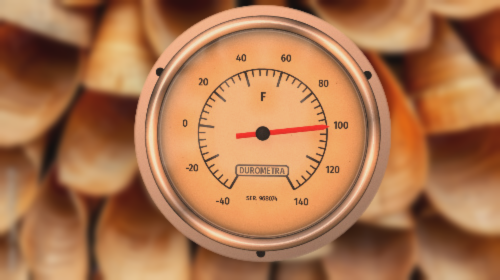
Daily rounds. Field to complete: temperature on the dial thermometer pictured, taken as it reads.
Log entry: 100 °F
